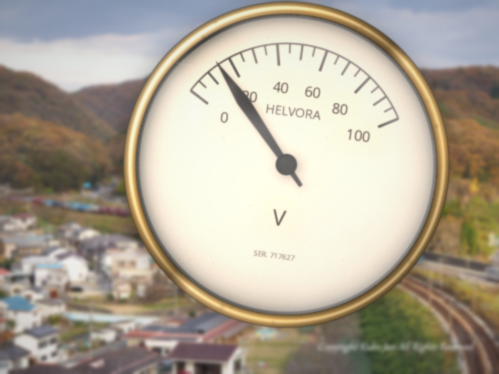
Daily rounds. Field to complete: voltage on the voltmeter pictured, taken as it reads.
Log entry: 15 V
